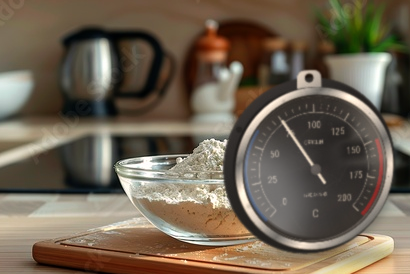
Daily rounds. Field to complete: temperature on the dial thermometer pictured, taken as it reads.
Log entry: 75 °C
